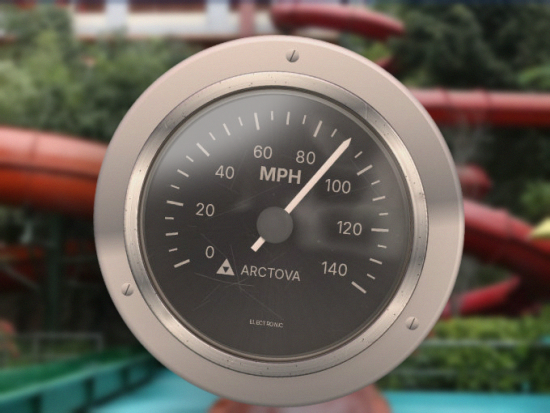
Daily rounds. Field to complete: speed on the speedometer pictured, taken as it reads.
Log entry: 90 mph
